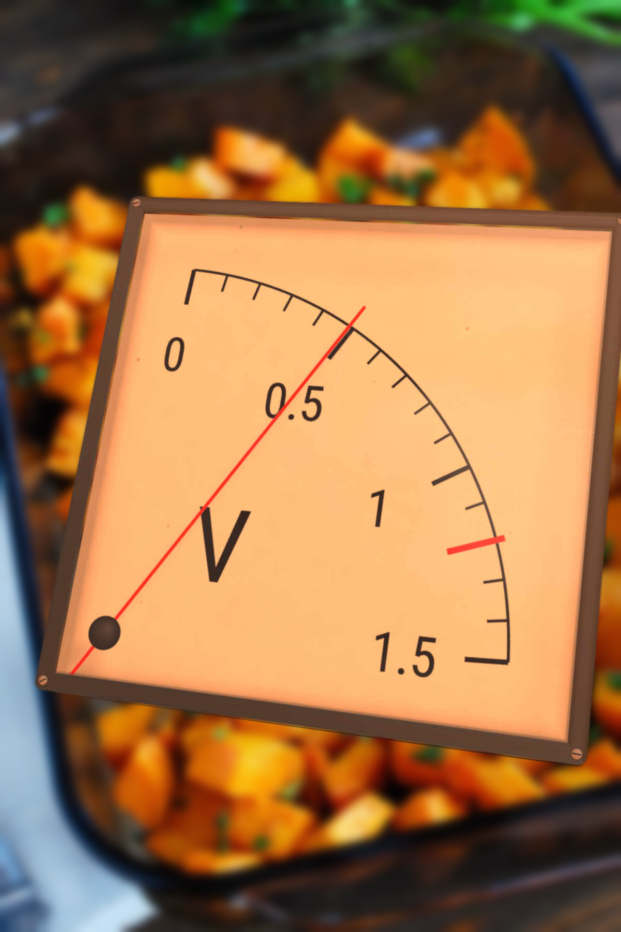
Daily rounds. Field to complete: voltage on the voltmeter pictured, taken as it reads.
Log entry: 0.5 V
